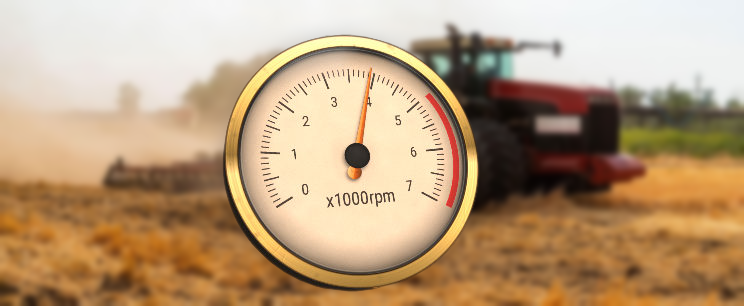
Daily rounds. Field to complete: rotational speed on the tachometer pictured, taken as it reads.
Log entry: 3900 rpm
